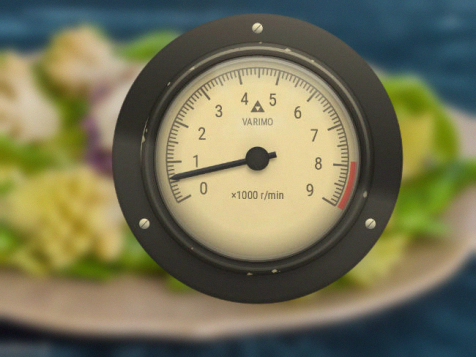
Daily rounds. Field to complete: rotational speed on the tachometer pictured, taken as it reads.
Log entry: 600 rpm
